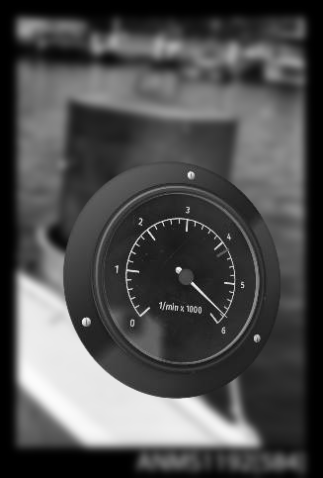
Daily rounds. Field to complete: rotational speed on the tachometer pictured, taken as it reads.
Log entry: 5800 rpm
